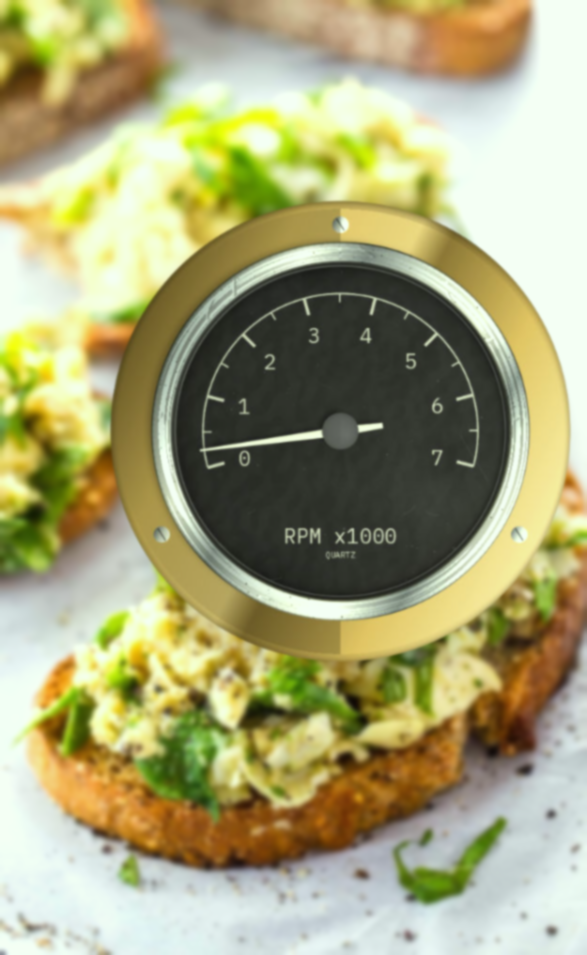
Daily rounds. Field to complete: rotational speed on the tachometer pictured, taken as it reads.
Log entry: 250 rpm
